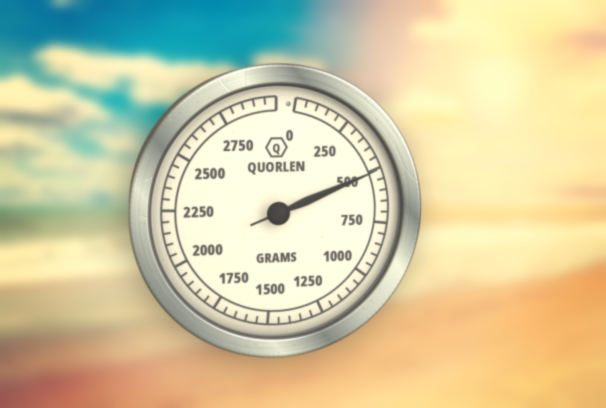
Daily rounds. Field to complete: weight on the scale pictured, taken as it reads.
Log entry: 500 g
